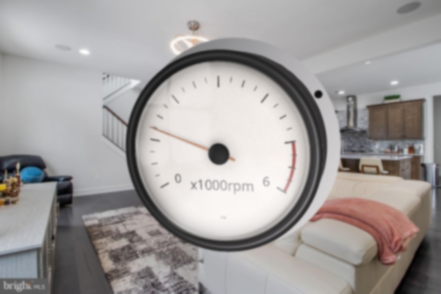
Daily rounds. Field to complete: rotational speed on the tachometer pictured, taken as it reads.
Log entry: 1250 rpm
